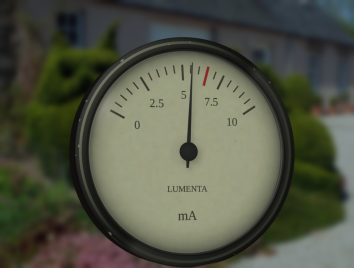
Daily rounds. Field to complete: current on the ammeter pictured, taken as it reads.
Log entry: 5.5 mA
